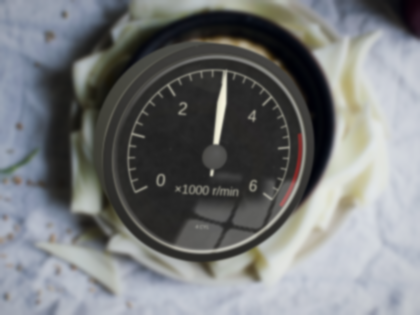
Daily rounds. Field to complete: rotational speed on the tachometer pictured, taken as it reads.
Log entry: 3000 rpm
